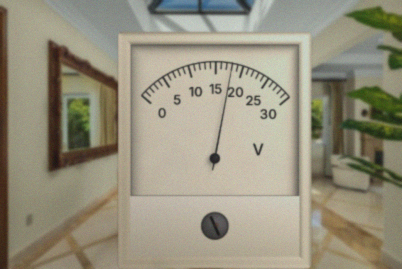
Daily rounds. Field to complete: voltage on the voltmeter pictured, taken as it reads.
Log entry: 18 V
